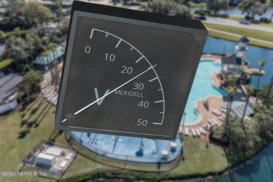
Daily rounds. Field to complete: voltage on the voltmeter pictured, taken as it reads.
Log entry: 25 V
